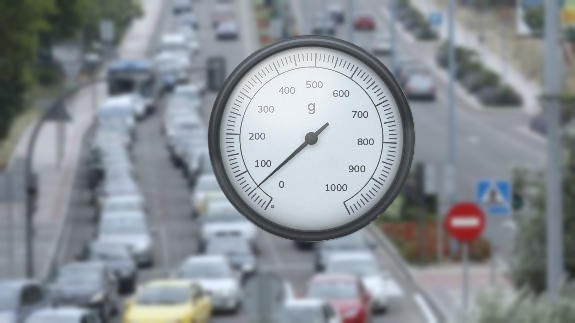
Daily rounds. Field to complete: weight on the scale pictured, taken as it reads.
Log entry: 50 g
